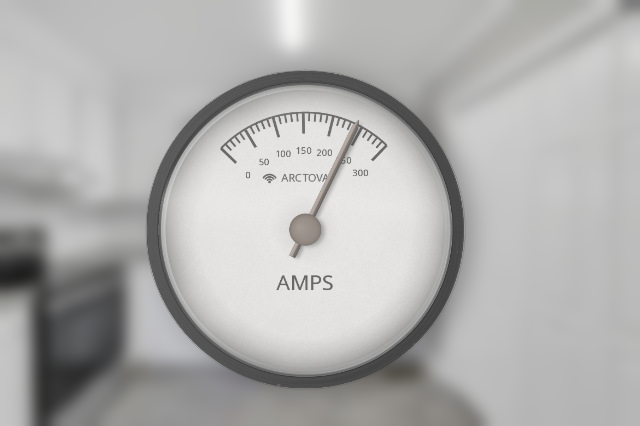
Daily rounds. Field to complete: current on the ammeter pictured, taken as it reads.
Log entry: 240 A
